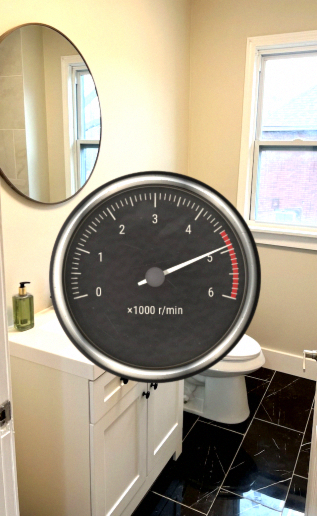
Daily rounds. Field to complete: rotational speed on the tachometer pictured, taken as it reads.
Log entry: 4900 rpm
